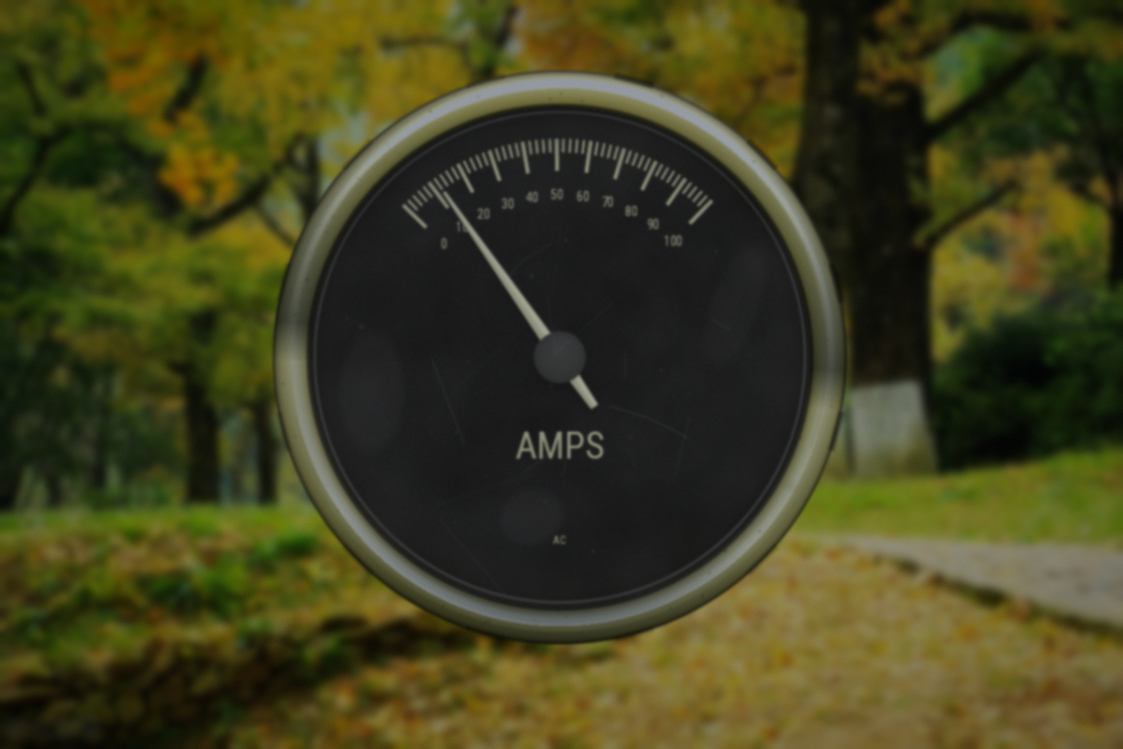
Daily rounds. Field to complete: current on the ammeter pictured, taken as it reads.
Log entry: 12 A
